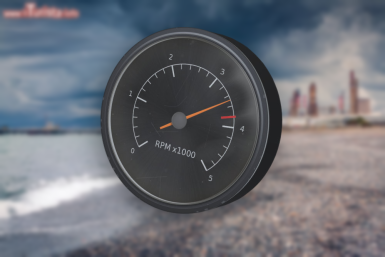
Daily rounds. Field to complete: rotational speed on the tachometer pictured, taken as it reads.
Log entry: 3500 rpm
